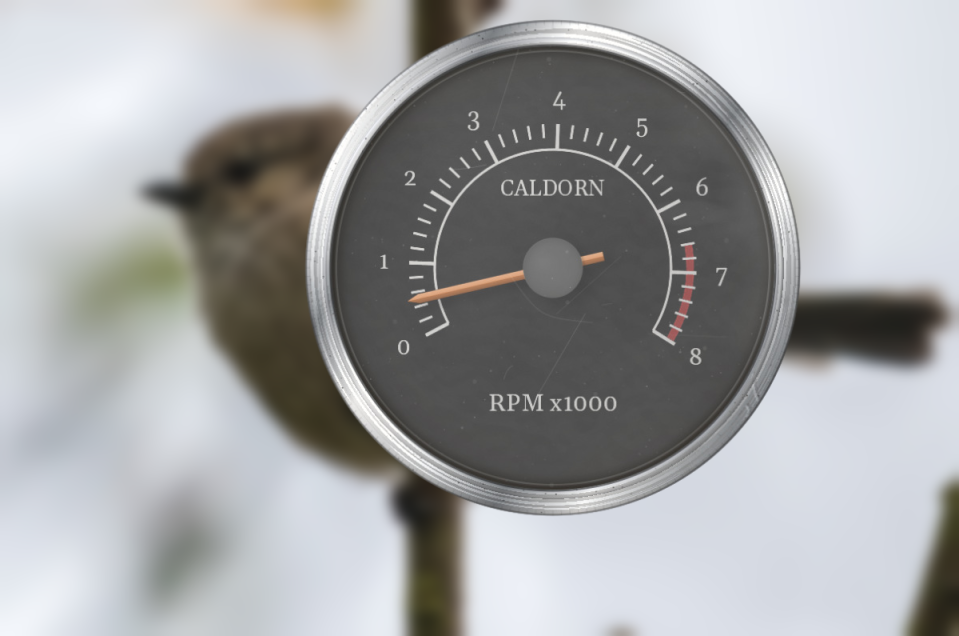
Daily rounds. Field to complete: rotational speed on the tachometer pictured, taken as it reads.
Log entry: 500 rpm
